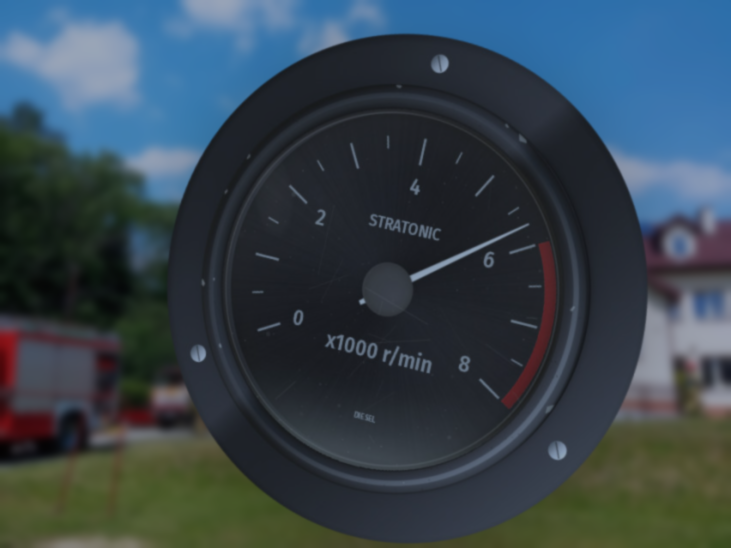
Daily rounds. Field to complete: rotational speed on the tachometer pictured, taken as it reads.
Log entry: 5750 rpm
